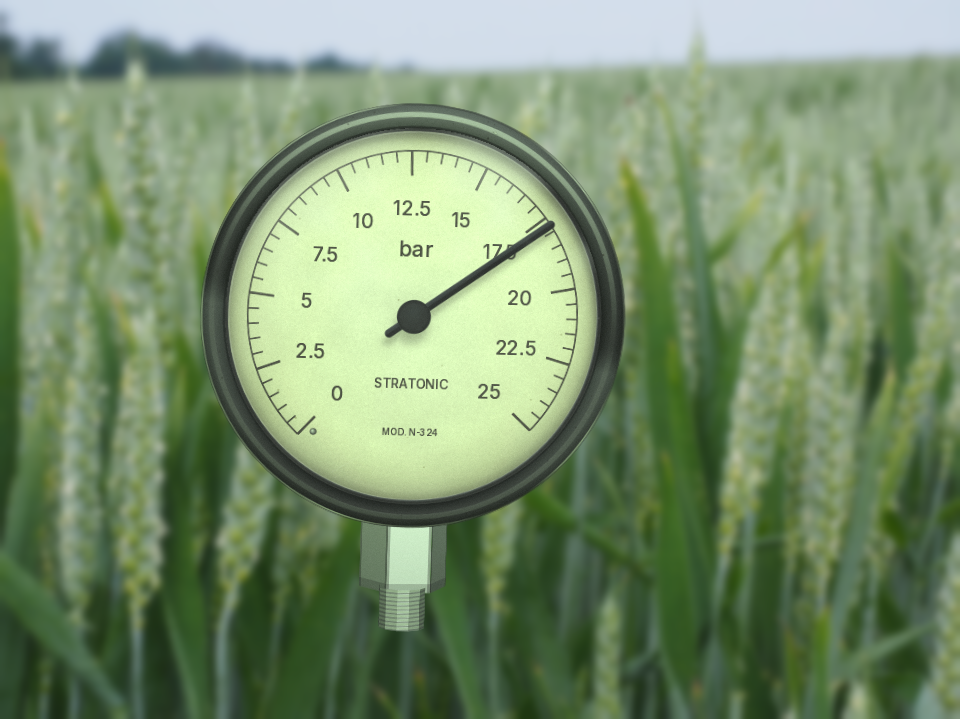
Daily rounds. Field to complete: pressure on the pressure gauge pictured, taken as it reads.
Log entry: 17.75 bar
